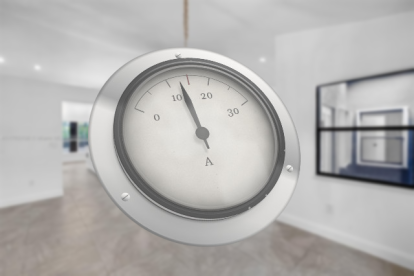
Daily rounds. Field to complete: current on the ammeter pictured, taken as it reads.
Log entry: 12.5 A
